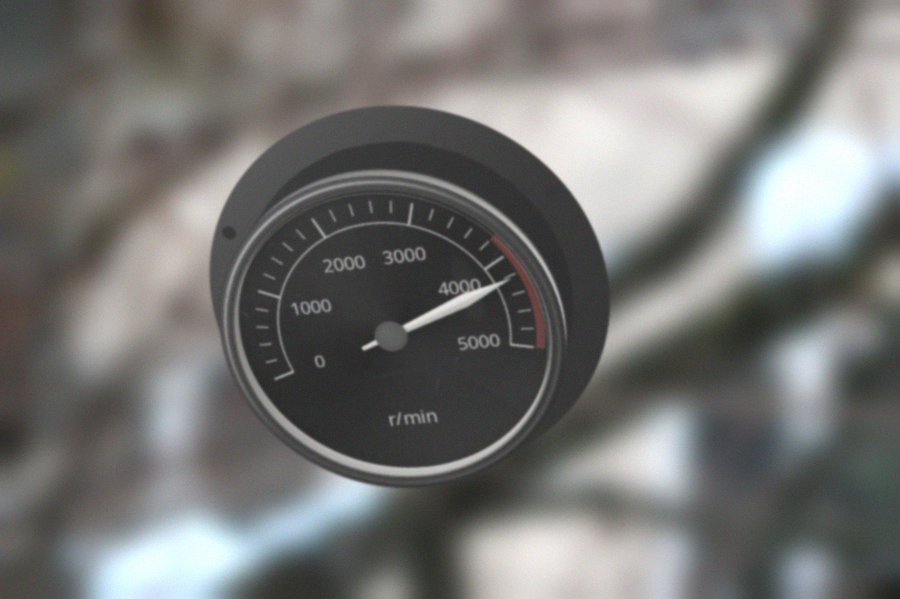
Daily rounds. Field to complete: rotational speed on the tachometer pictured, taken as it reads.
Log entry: 4200 rpm
